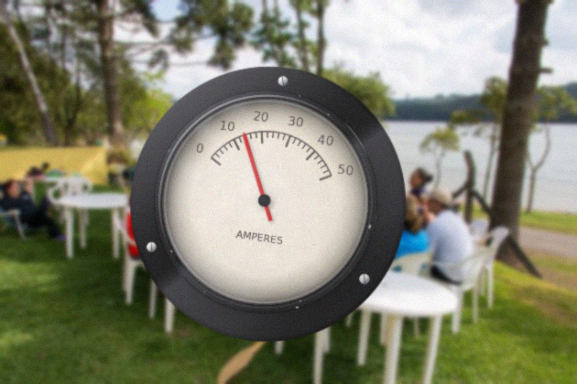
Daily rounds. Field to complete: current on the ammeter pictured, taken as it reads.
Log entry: 14 A
